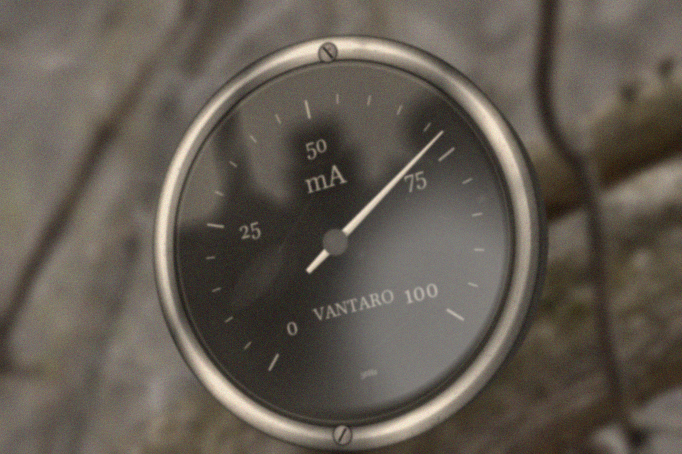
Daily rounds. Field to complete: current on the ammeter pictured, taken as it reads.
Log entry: 72.5 mA
